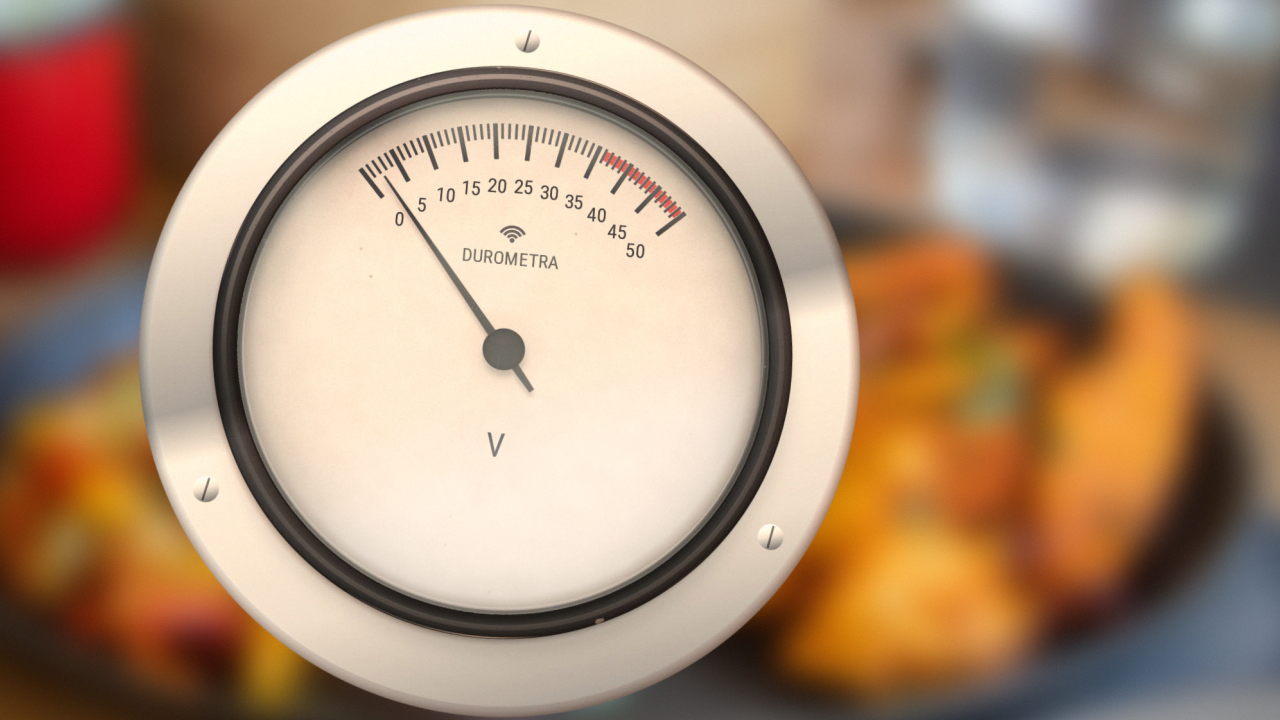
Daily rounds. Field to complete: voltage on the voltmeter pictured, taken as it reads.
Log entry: 2 V
